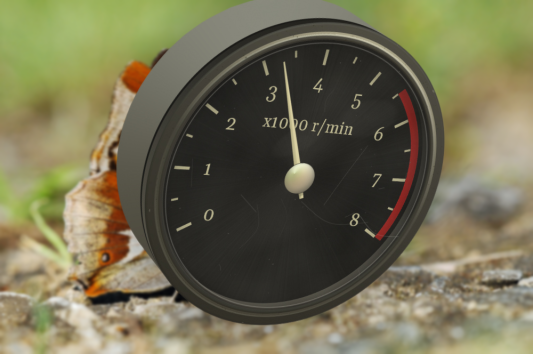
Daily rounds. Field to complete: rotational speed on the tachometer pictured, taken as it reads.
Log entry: 3250 rpm
